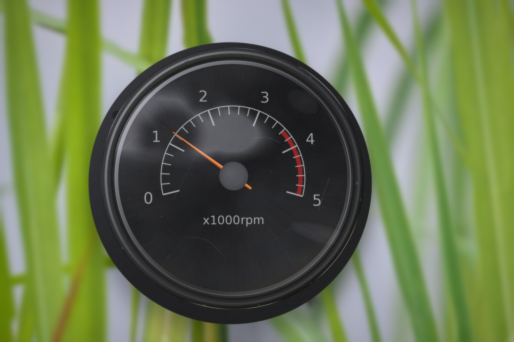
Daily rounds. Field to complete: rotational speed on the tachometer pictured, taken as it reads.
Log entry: 1200 rpm
